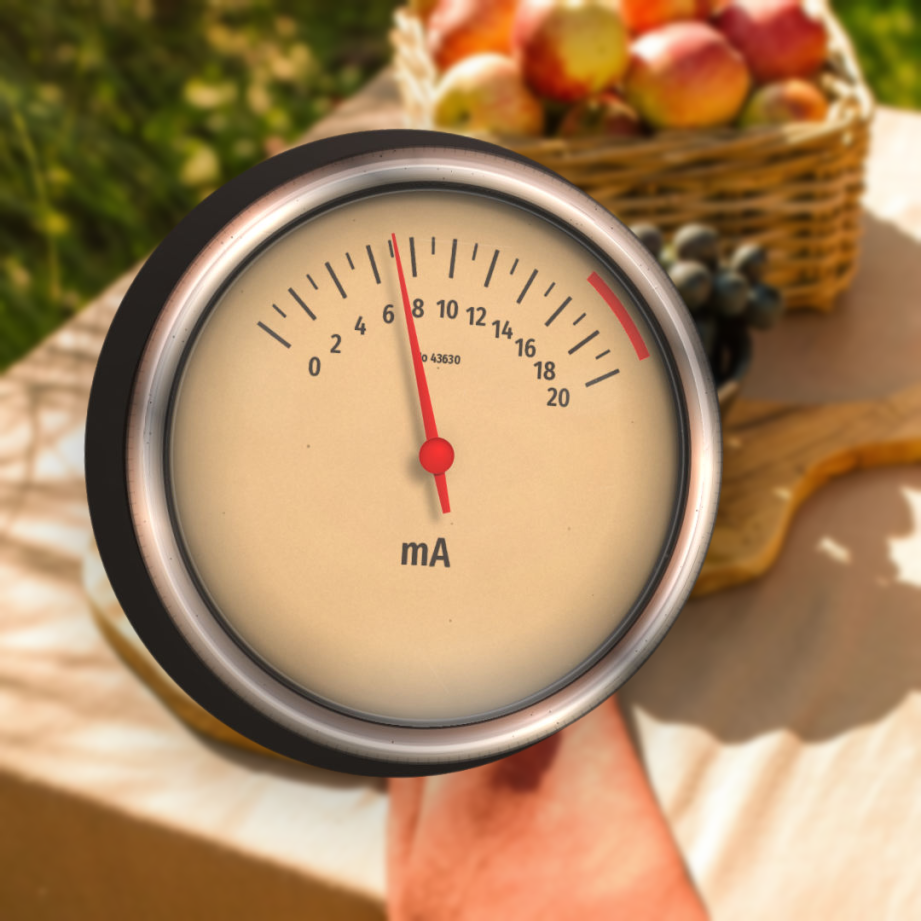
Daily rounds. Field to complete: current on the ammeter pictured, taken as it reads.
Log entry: 7 mA
